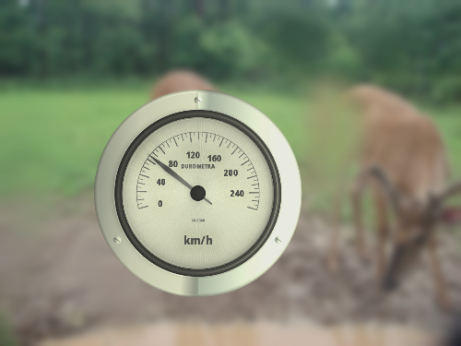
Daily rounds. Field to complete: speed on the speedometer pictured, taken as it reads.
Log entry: 65 km/h
